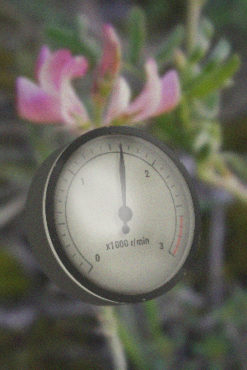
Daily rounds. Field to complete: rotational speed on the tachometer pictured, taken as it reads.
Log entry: 1600 rpm
